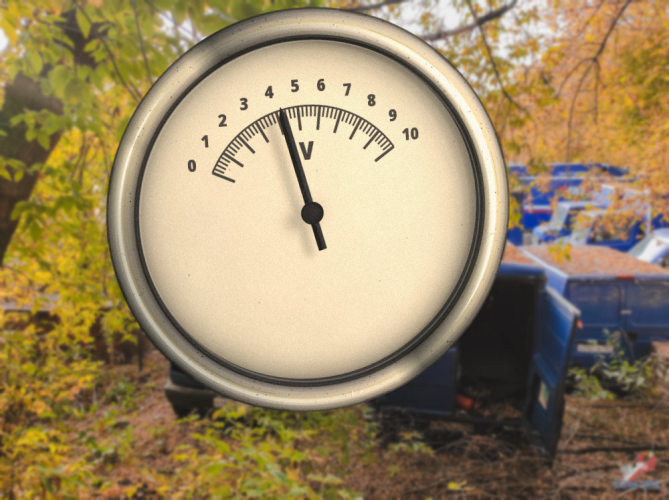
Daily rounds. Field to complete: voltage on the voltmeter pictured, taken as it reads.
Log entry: 4.2 V
